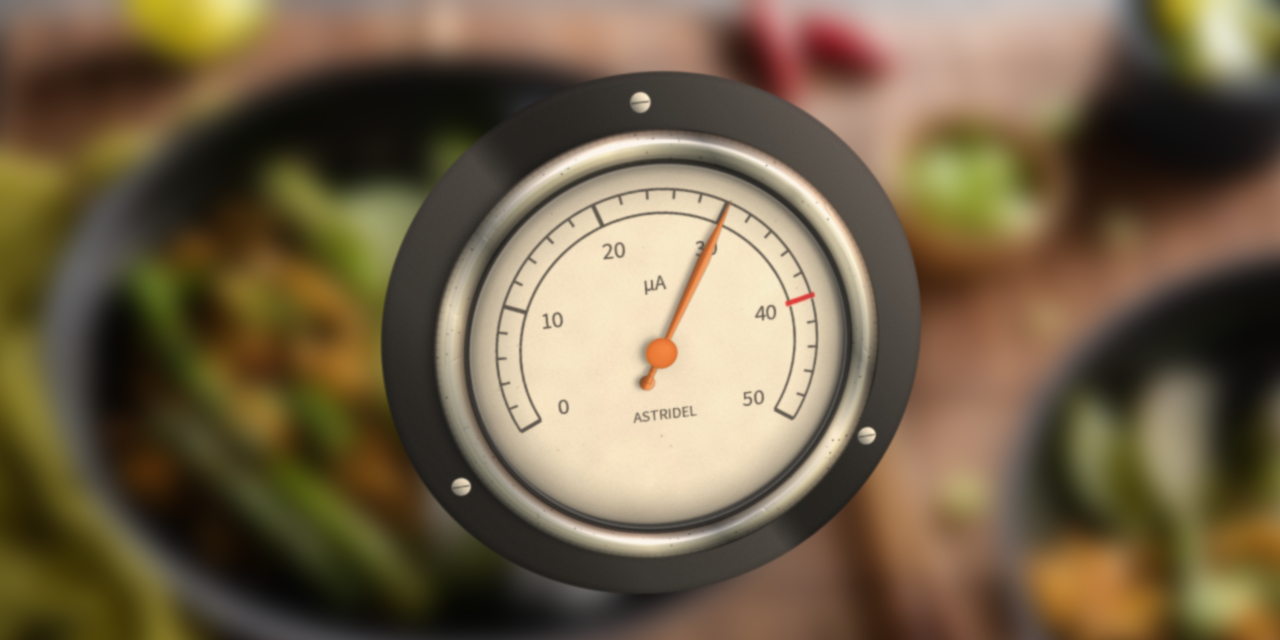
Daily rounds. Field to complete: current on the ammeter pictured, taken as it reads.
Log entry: 30 µA
